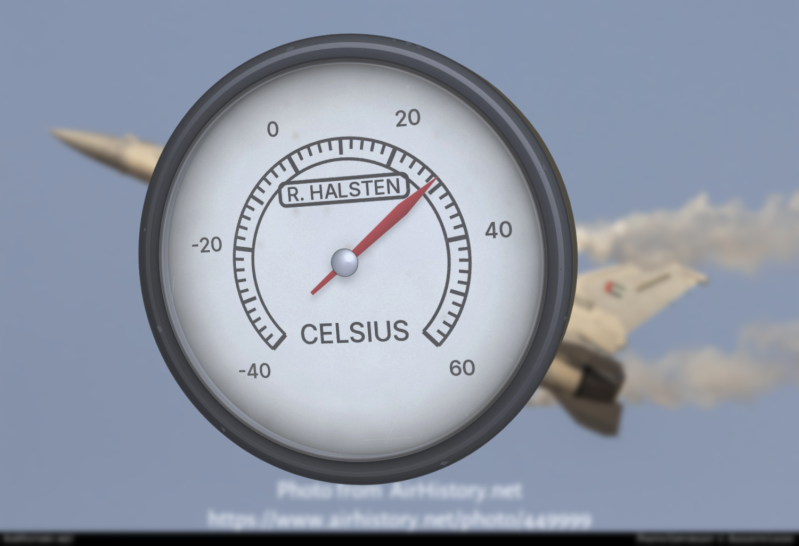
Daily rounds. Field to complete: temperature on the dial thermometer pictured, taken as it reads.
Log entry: 29 °C
